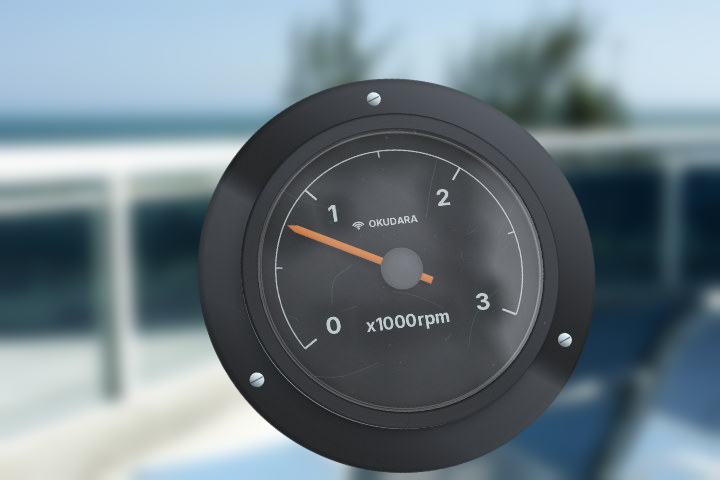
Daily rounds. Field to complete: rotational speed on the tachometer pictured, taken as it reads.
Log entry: 750 rpm
